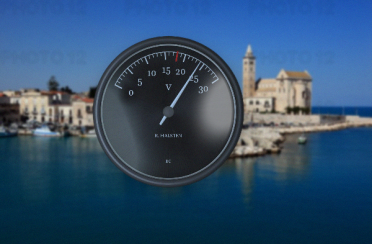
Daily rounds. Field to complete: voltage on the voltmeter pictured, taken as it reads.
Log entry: 24 V
